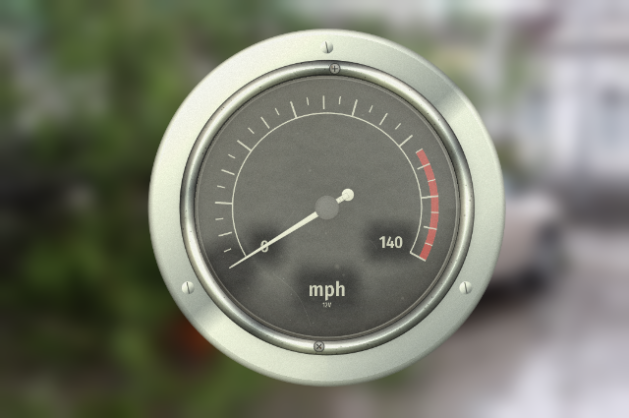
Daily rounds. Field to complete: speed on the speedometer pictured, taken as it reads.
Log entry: 0 mph
